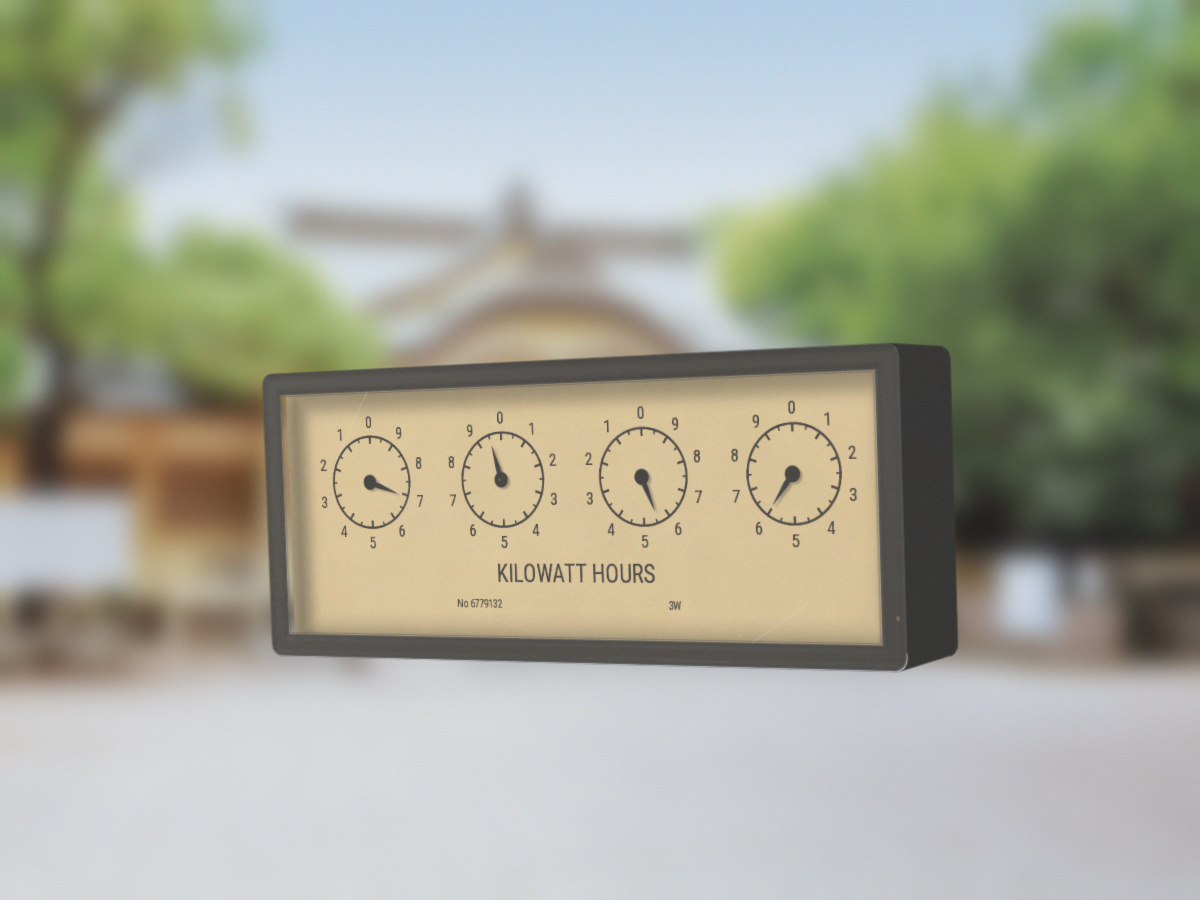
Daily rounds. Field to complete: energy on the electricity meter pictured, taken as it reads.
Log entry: 6956 kWh
